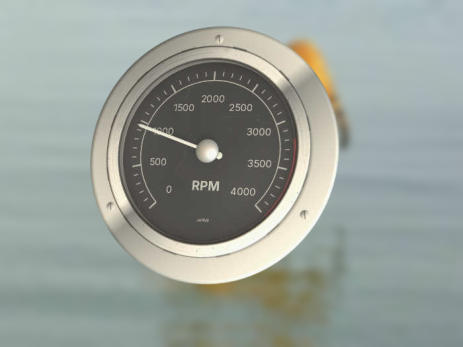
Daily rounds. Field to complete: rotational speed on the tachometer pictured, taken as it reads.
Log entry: 950 rpm
